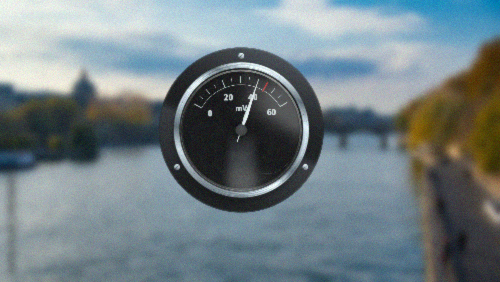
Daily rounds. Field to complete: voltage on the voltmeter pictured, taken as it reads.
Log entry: 40 mV
